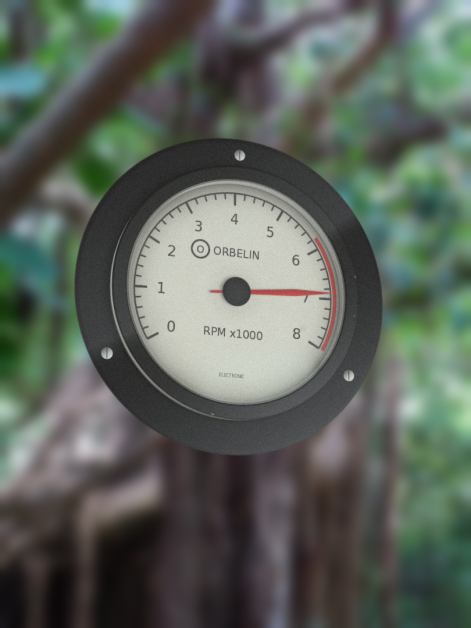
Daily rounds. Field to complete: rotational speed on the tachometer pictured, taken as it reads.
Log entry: 6900 rpm
